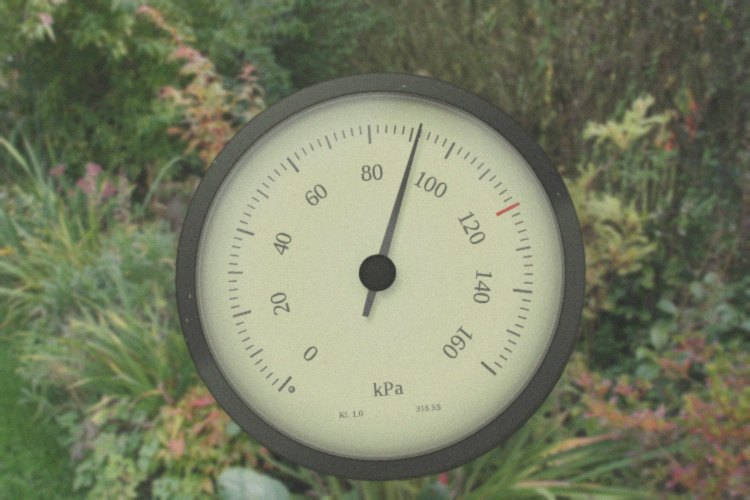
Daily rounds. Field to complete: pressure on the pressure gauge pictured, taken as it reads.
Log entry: 92 kPa
